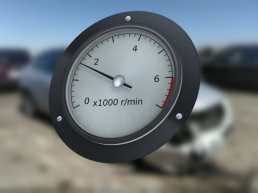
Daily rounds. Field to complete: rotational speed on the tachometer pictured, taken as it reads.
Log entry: 1600 rpm
